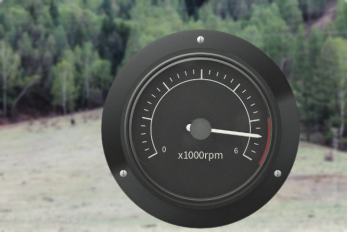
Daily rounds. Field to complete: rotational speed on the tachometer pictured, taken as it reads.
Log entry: 5400 rpm
